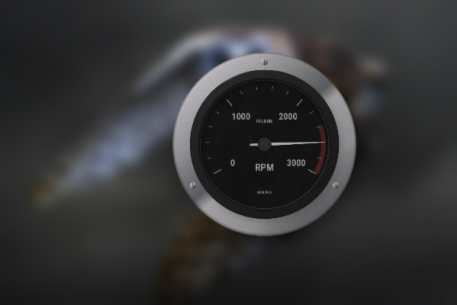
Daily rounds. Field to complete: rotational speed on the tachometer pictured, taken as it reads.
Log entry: 2600 rpm
